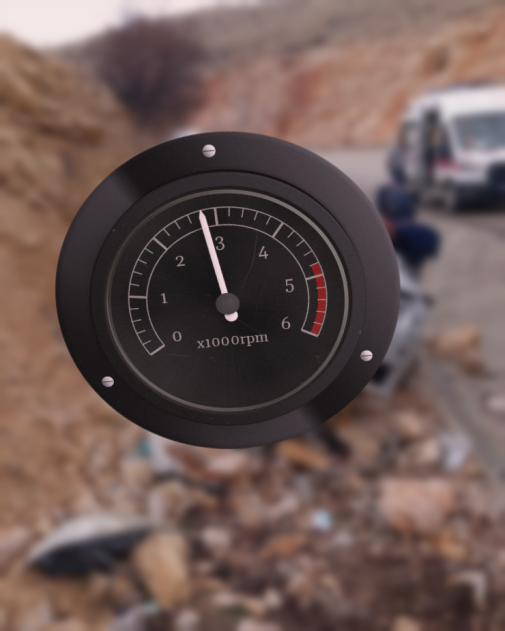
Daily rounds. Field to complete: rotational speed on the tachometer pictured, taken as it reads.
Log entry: 2800 rpm
